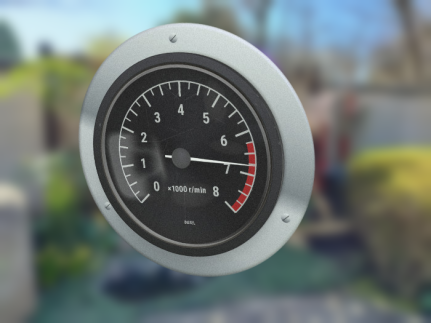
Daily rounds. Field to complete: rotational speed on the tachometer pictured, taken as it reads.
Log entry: 6750 rpm
